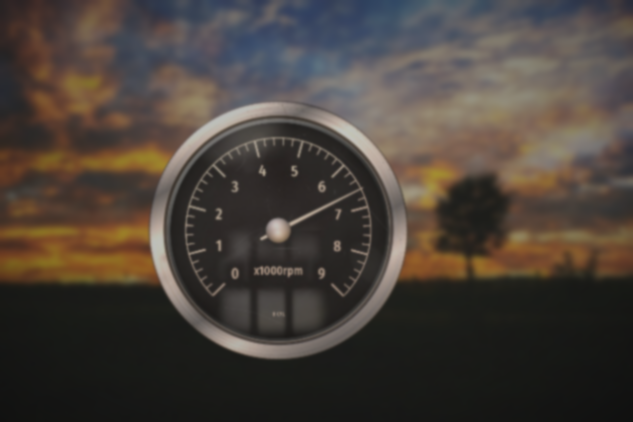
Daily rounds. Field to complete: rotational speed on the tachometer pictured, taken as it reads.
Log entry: 6600 rpm
